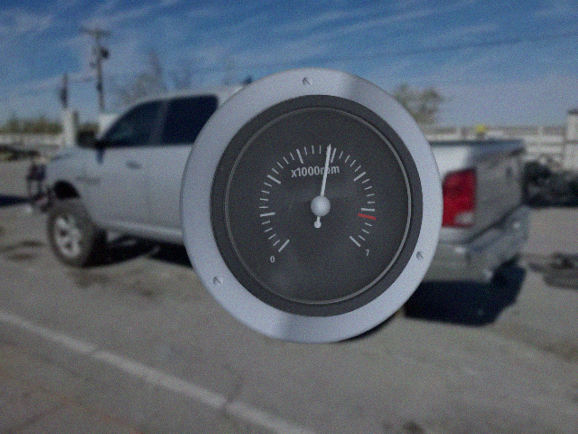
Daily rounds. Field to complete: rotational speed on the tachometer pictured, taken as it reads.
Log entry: 3800 rpm
